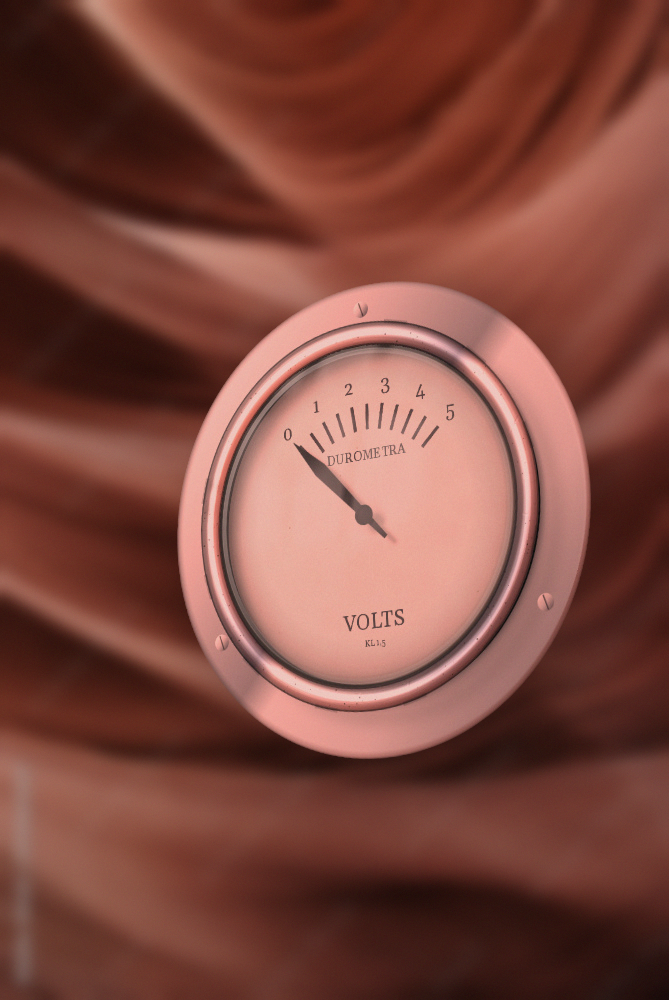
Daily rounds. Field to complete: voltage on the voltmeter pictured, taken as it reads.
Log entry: 0 V
